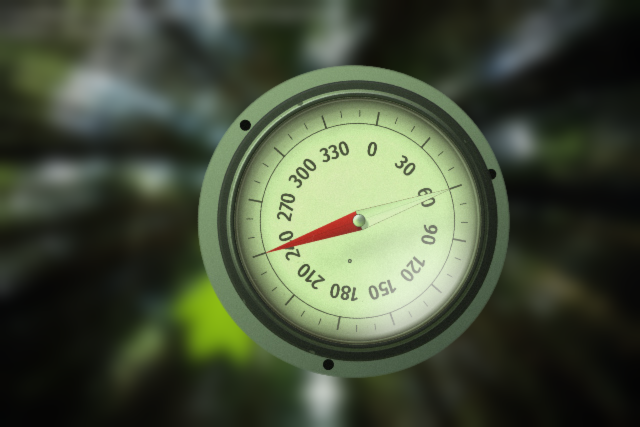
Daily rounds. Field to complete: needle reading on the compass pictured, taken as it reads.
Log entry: 240 °
